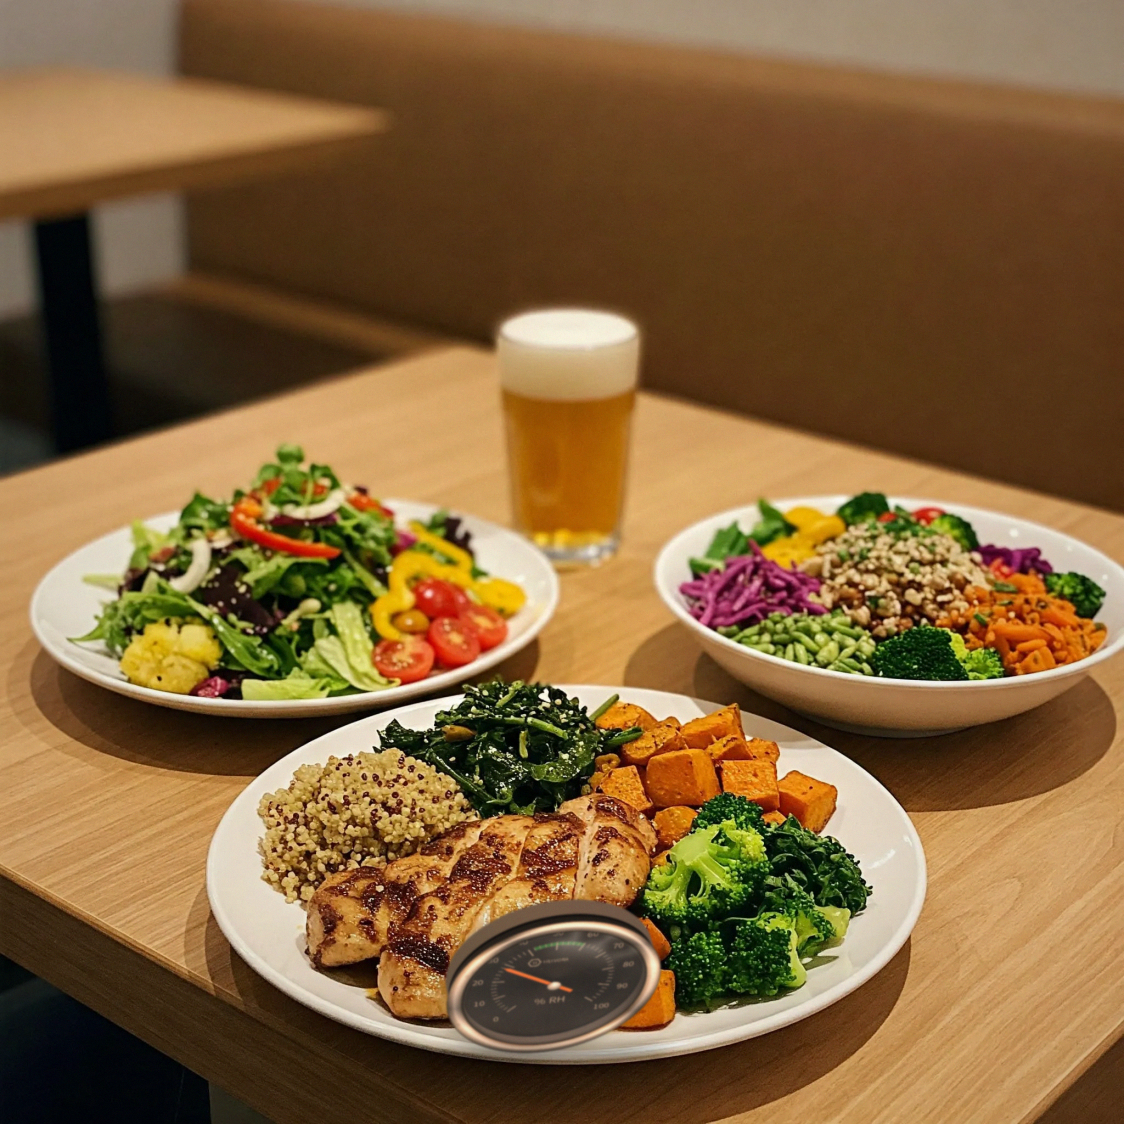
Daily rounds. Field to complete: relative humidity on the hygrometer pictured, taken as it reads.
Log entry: 30 %
